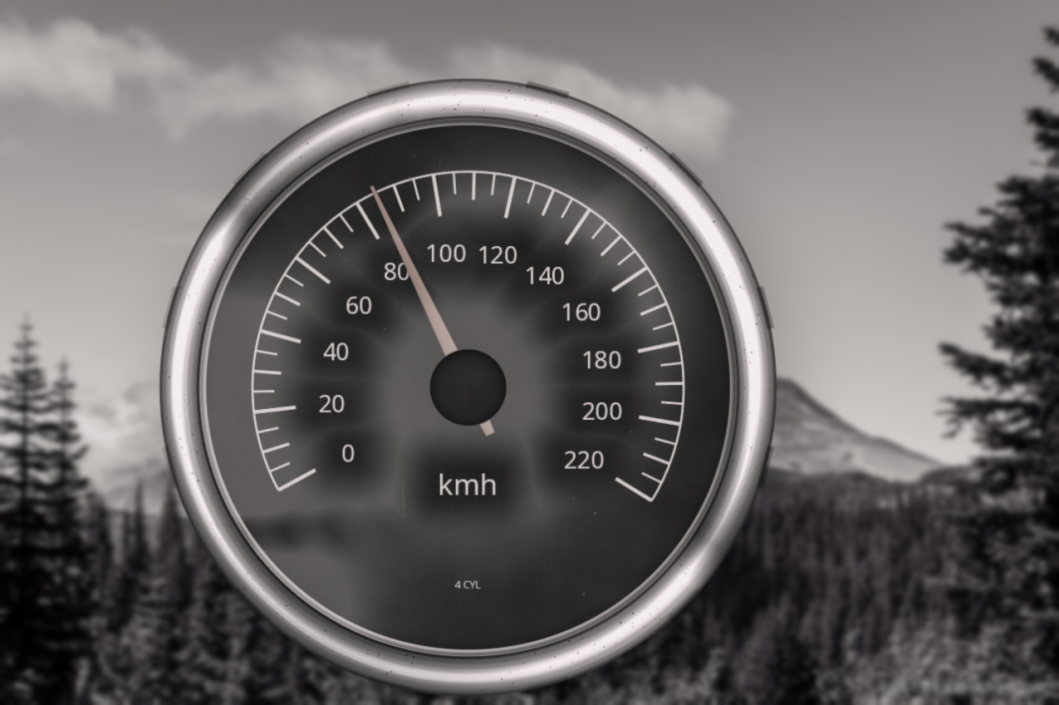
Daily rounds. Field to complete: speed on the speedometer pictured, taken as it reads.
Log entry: 85 km/h
